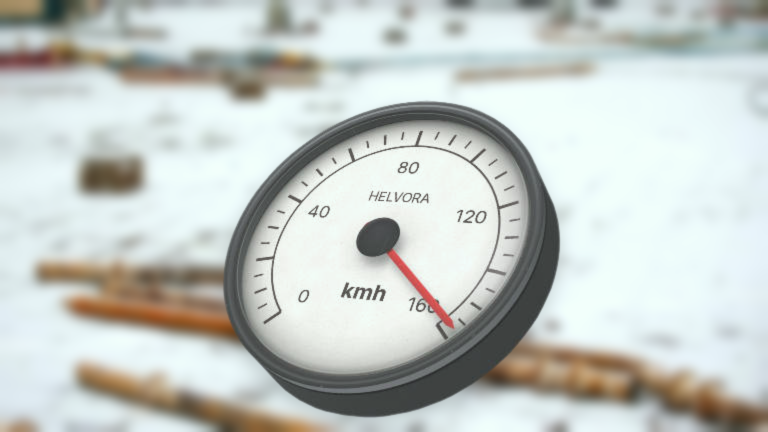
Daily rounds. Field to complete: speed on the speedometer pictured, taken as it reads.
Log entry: 157.5 km/h
